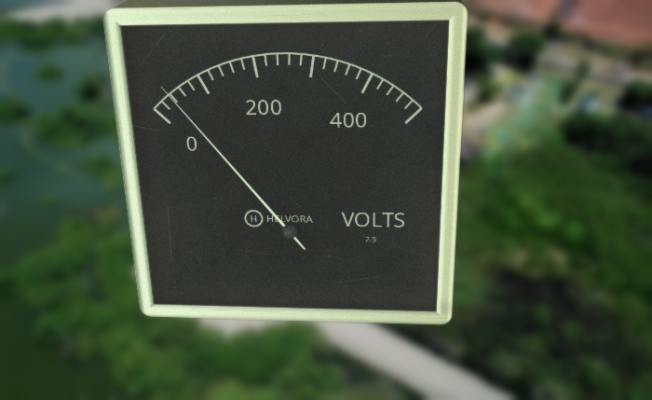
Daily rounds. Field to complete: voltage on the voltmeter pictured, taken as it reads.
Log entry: 40 V
